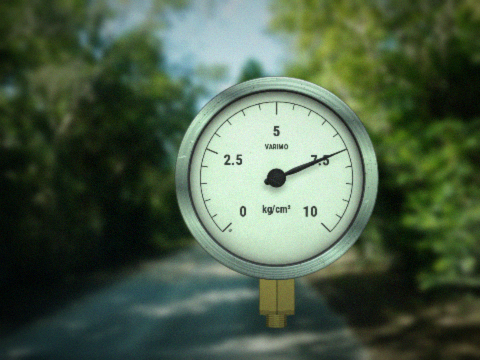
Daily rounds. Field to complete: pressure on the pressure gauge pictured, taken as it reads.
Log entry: 7.5 kg/cm²
